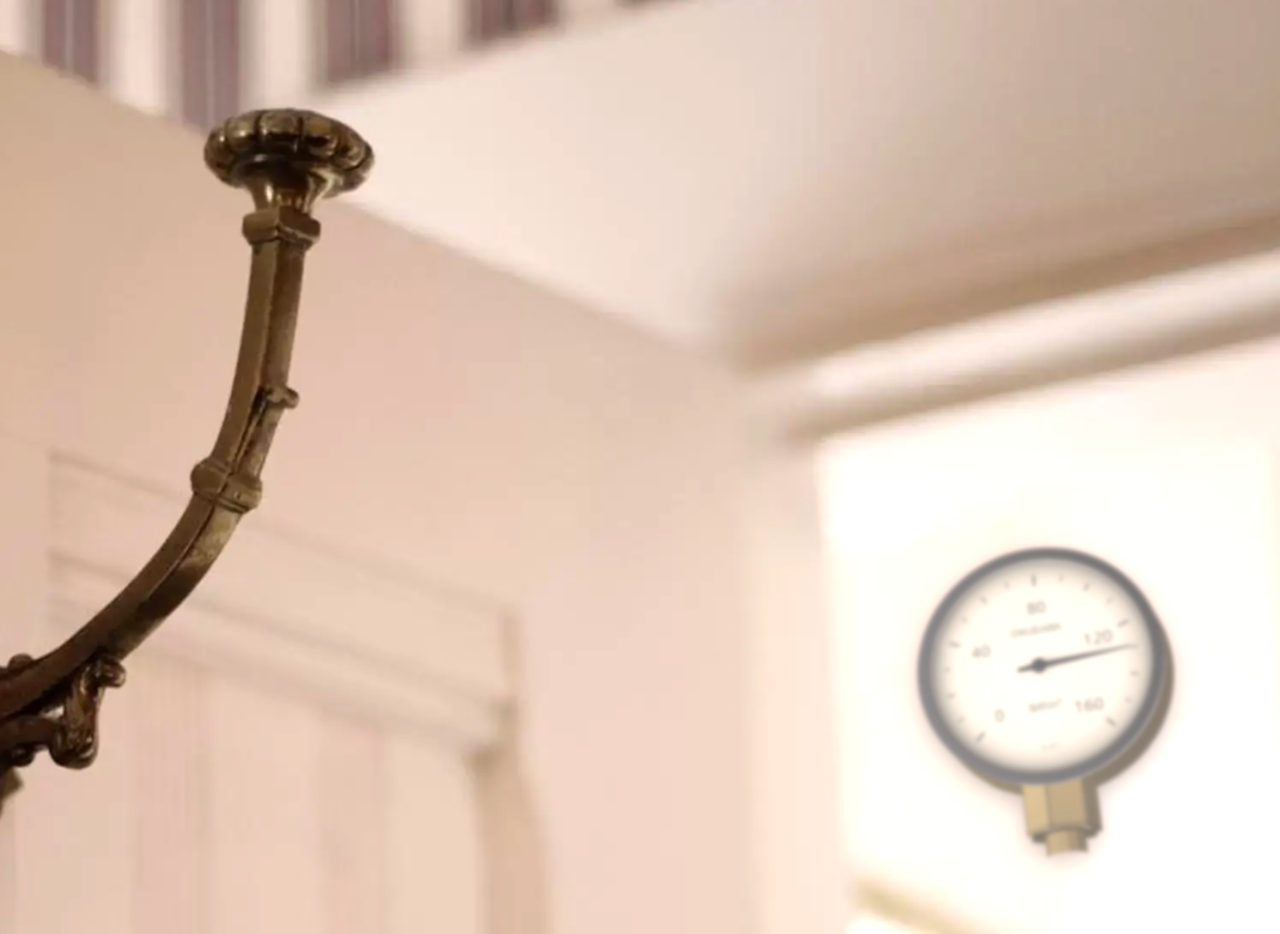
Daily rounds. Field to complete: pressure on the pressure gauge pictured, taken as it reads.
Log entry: 130 psi
